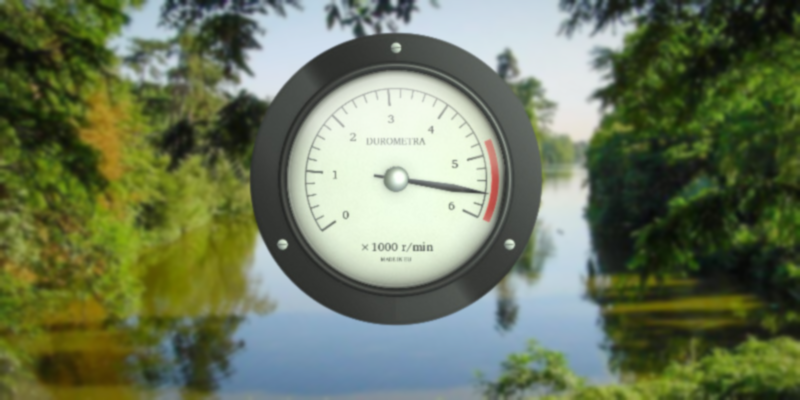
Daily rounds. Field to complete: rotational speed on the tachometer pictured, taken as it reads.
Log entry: 5600 rpm
